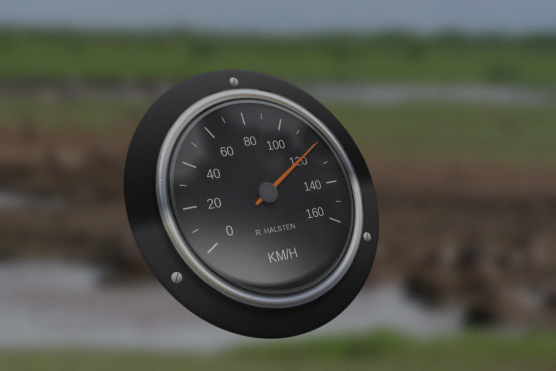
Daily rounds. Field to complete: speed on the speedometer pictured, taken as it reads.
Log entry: 120 km/h
